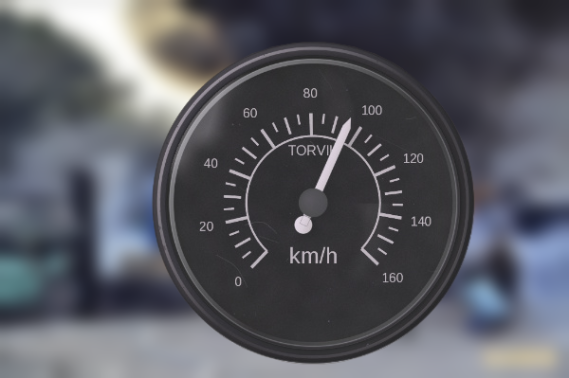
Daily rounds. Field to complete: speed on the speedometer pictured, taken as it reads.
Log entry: 95 km/h
